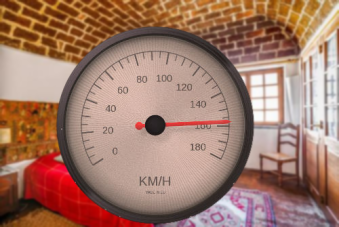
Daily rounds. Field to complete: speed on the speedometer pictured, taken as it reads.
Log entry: 157.5 km/h
